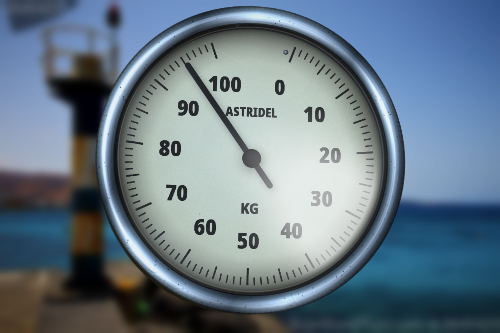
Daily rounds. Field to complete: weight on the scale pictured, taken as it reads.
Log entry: 95 kg
